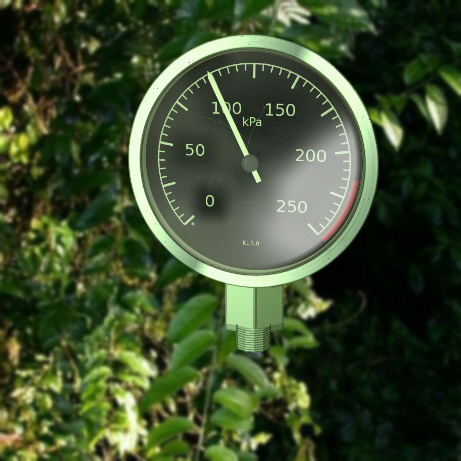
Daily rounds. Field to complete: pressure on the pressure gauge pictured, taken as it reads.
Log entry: 100 kPa
